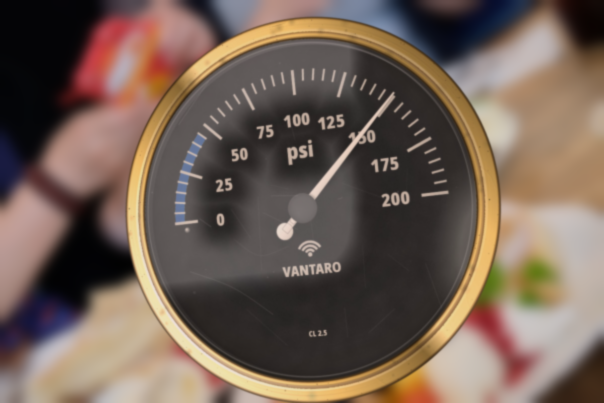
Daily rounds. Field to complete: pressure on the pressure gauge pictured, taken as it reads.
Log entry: 150 psi
